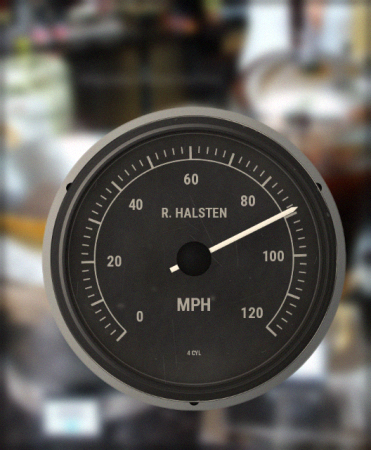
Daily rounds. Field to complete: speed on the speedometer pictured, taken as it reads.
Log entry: 89 mph
